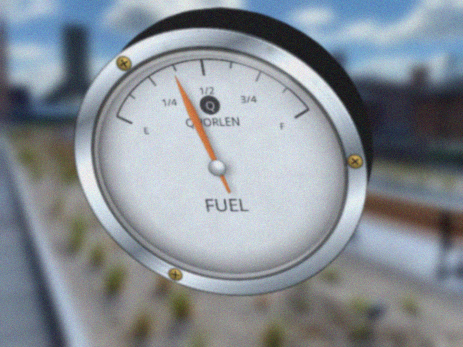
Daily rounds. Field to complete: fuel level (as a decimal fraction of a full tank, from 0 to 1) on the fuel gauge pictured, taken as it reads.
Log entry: 0.375
